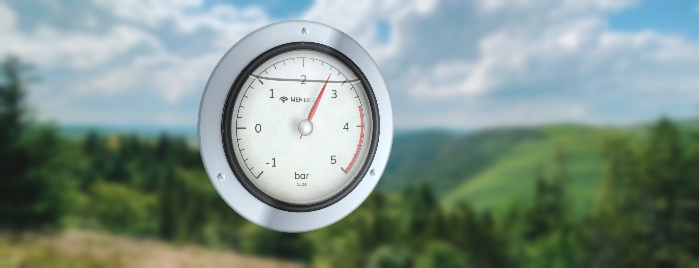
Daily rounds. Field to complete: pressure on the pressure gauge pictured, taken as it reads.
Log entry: 2.6 bar
